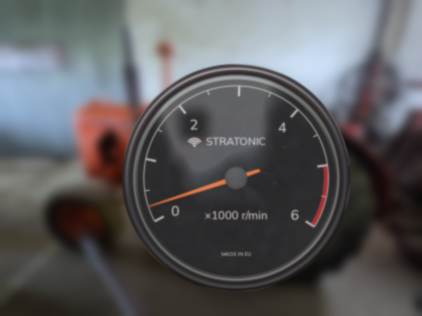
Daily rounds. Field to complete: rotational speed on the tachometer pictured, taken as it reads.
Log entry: 250 rpm
